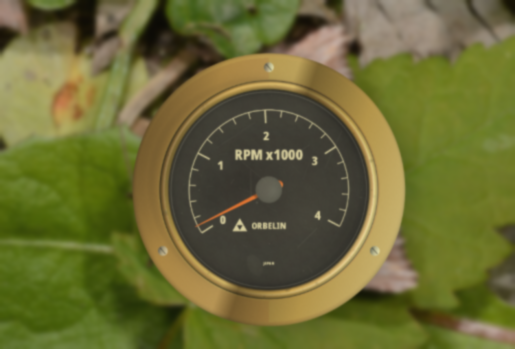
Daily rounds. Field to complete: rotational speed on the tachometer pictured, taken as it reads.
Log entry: 100 rpm
